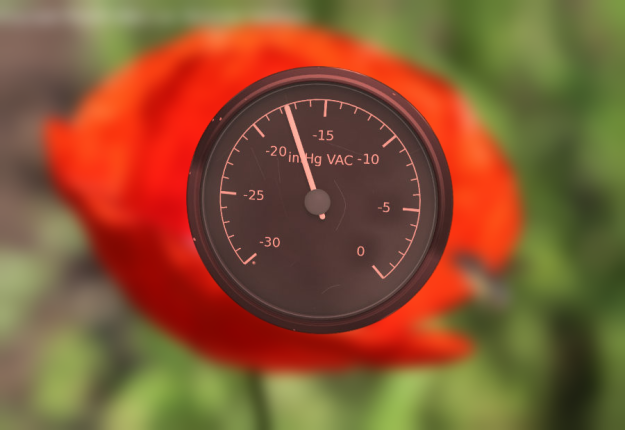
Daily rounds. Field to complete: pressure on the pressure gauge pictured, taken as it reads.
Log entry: -17.5 inHg
